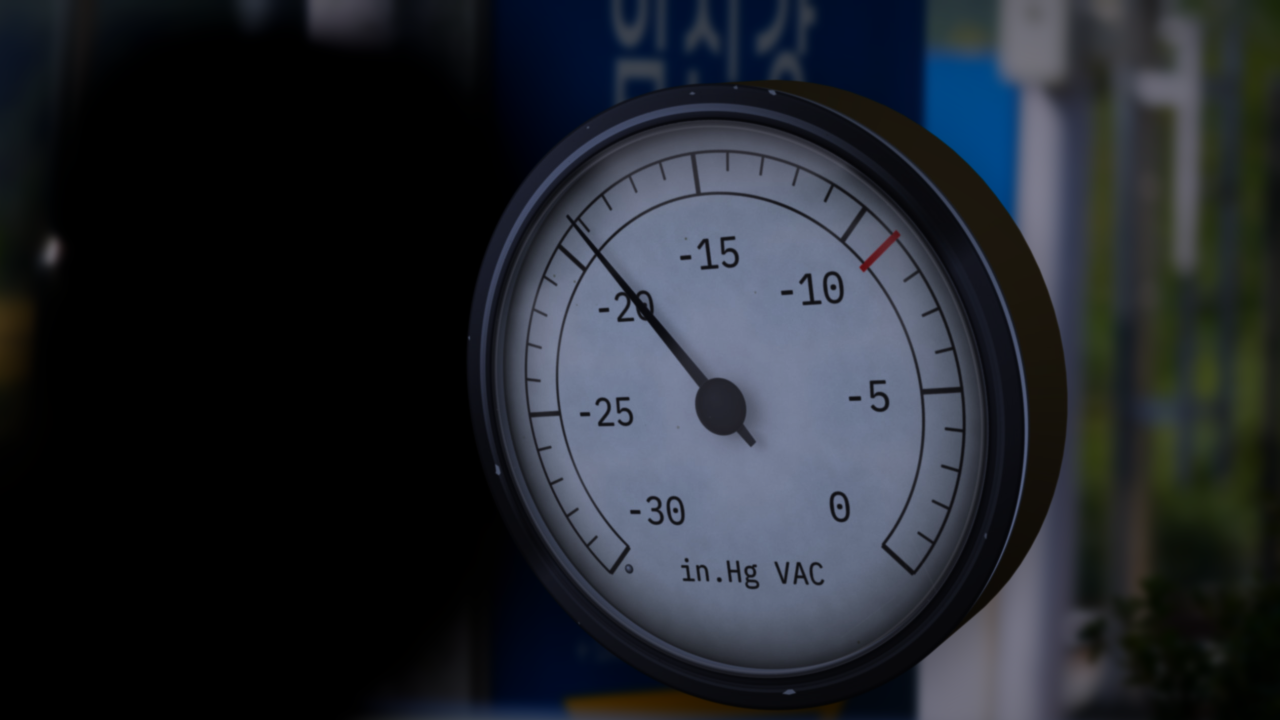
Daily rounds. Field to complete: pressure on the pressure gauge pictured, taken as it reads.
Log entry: -19 inHg
